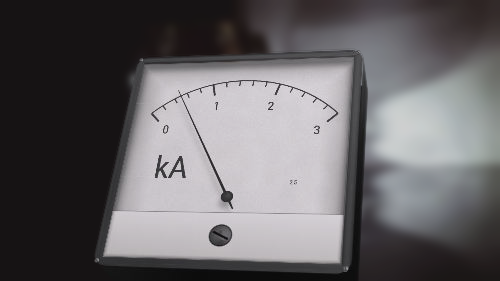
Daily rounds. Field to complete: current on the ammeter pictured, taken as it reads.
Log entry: 0.5 kA
